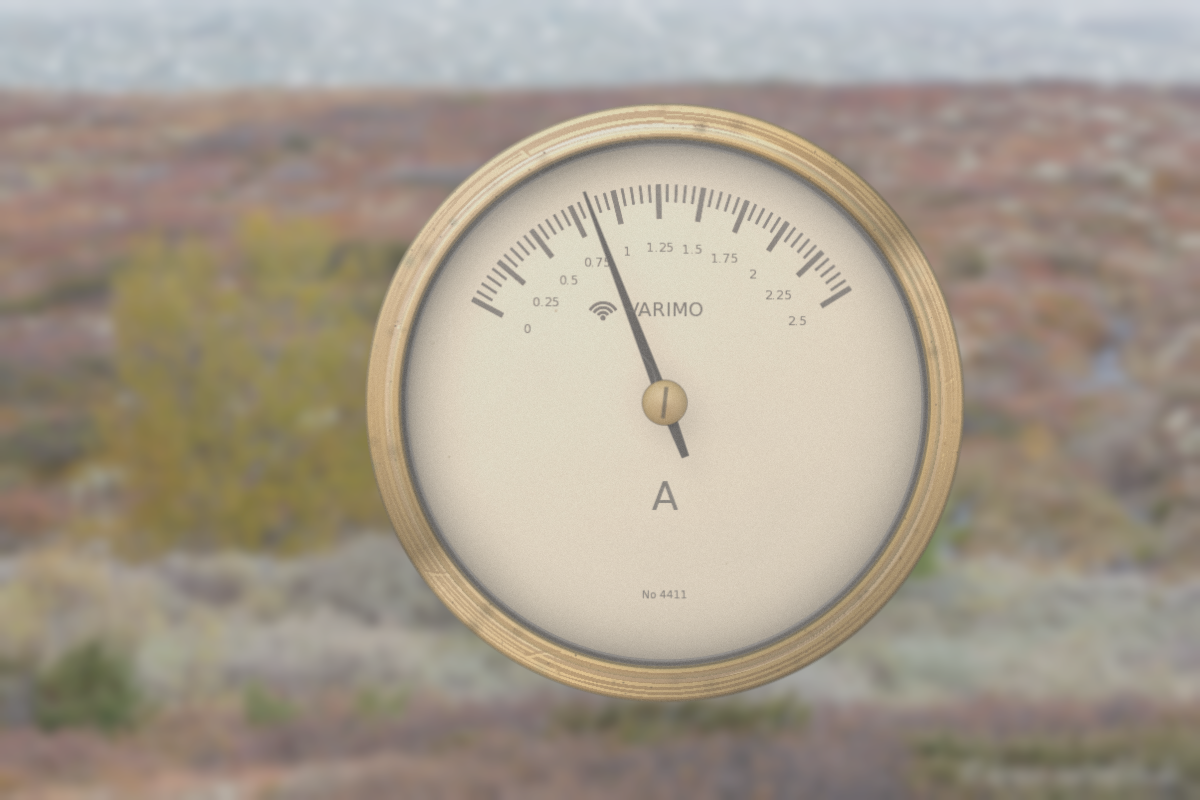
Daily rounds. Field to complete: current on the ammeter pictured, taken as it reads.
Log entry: 0.85 A
